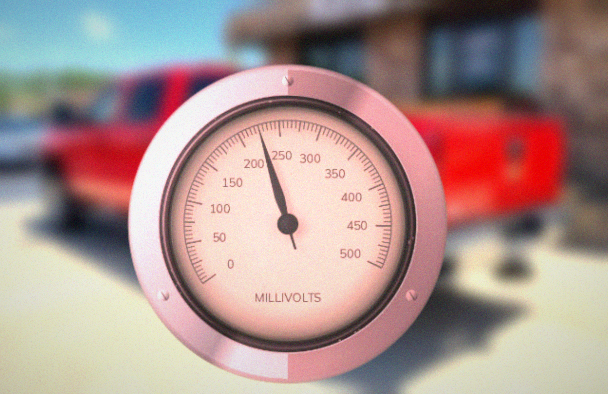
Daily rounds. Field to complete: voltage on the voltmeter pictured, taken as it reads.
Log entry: 225 mV
